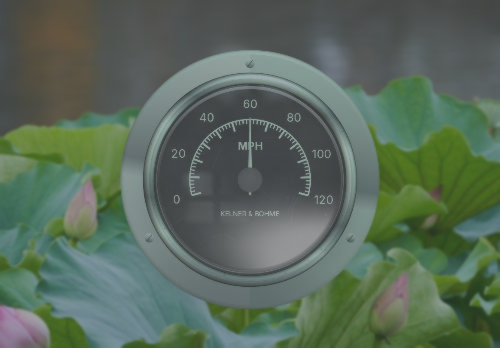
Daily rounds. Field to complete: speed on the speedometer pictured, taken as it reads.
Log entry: 60 mph
